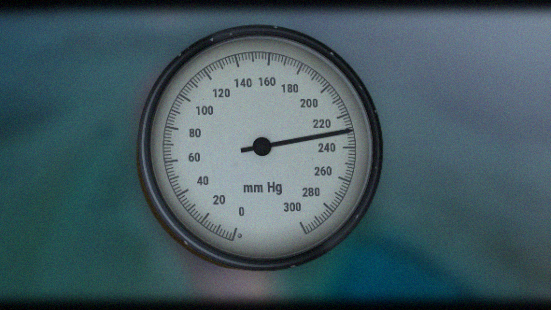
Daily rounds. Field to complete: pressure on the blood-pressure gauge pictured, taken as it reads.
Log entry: 230 mmHg
